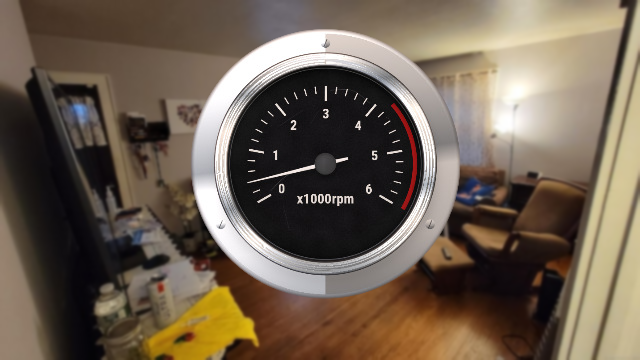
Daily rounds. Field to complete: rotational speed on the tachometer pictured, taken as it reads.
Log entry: 400 rpm
